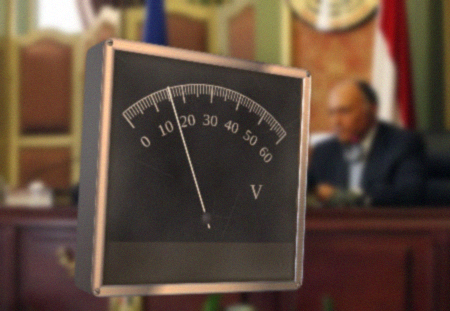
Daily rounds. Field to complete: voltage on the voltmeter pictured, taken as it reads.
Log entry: 15 V
